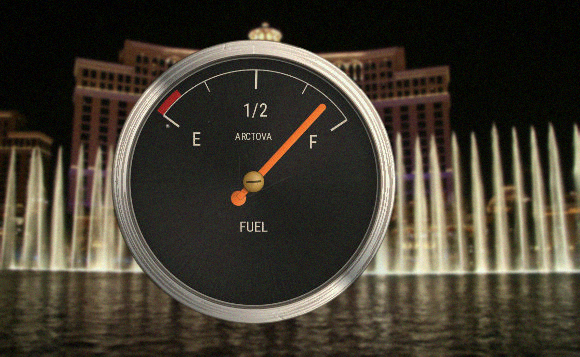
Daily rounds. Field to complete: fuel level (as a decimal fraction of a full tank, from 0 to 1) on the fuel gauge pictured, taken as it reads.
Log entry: 0.875
